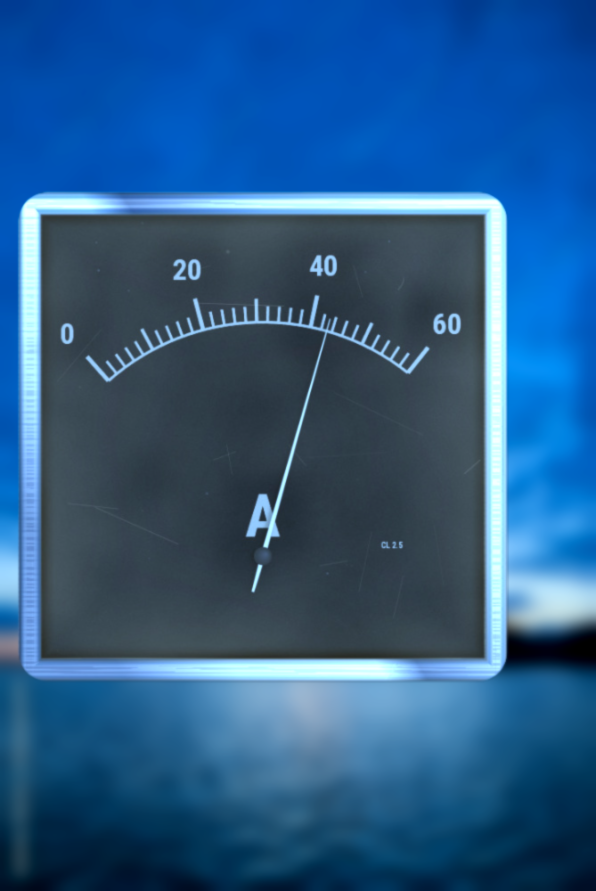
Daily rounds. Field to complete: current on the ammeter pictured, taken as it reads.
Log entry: 43 A
